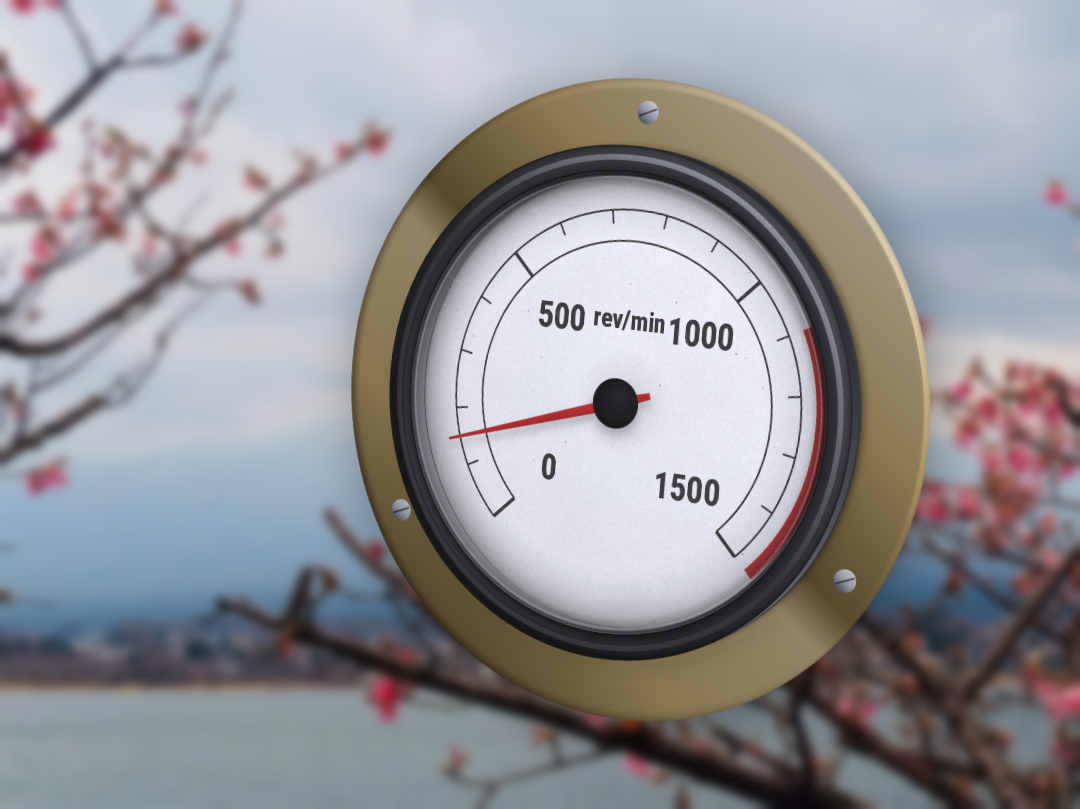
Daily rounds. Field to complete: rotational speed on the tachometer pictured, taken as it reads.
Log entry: 150 rpm
